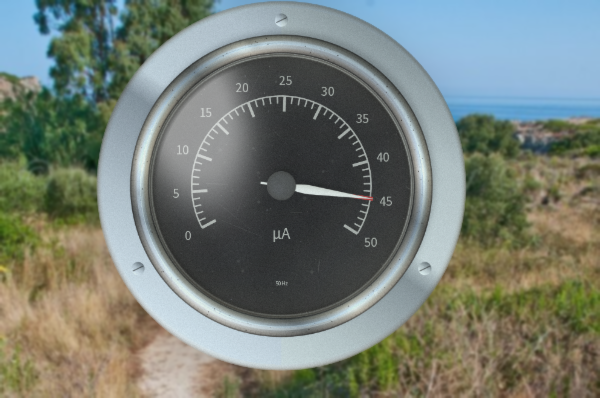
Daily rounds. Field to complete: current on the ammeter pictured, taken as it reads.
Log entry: 45 µA
